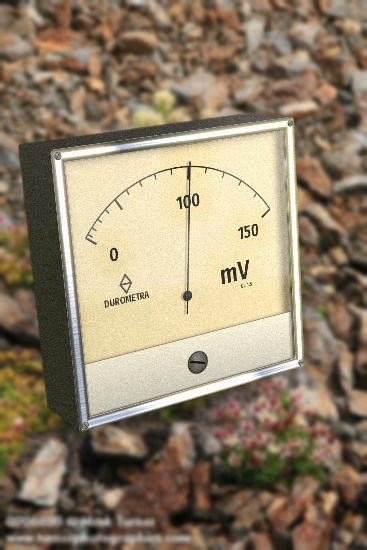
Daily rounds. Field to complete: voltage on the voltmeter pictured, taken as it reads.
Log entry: 100 mV
